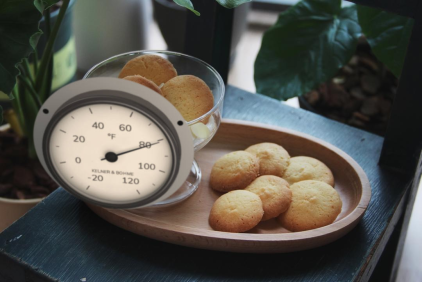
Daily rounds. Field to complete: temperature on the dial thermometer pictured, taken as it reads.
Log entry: 80 °F
